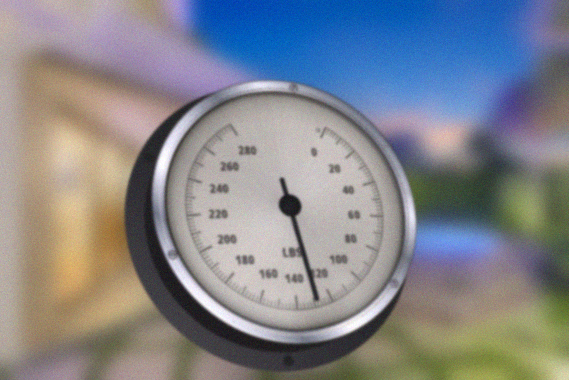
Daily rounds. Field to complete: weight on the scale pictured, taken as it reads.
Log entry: 130 lb
